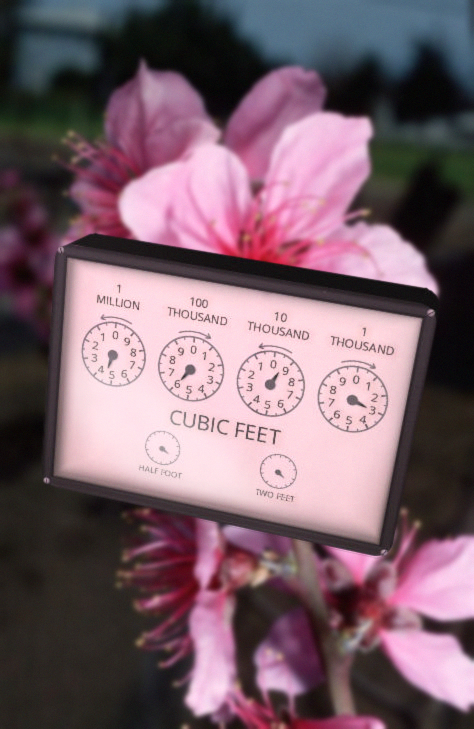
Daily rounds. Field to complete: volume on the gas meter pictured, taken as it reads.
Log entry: 459300 ft³
